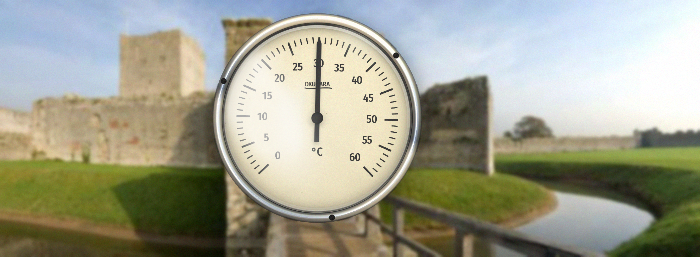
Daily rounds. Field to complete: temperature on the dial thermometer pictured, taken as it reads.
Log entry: 30 °C
